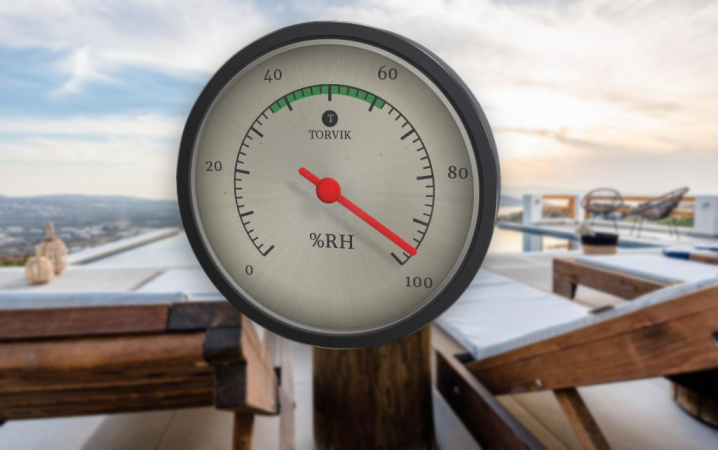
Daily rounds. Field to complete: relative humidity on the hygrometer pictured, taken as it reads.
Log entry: 96 %
